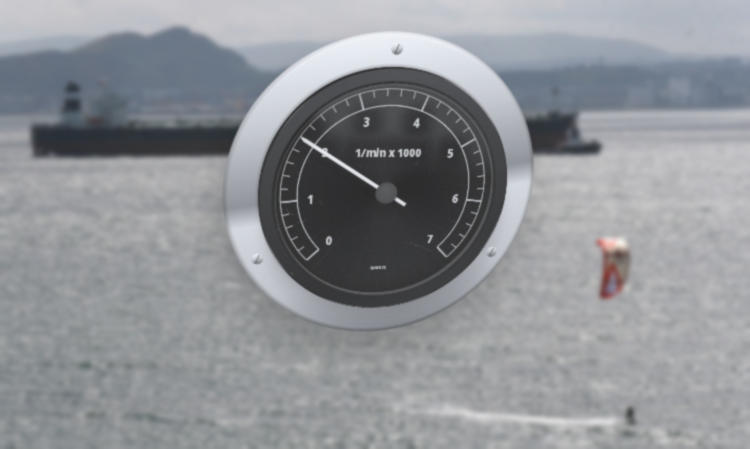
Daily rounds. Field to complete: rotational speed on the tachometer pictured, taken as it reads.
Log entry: 2000 rpm
